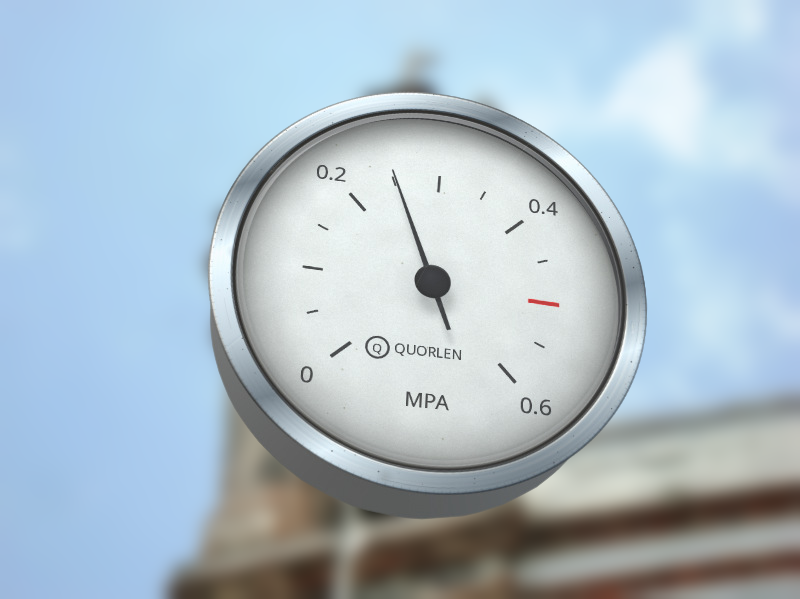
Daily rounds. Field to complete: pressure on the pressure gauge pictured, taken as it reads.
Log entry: 0.25 MPa
